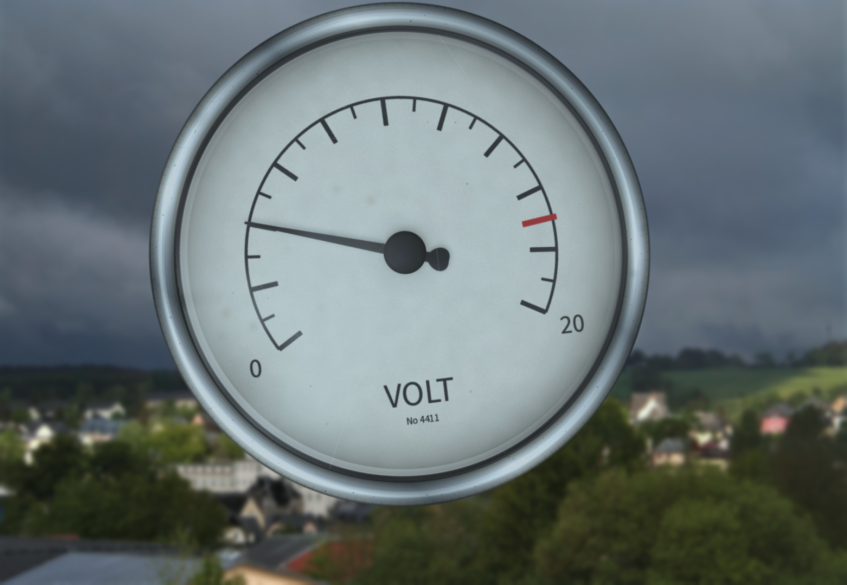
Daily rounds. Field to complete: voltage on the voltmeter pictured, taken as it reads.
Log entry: 4 V
